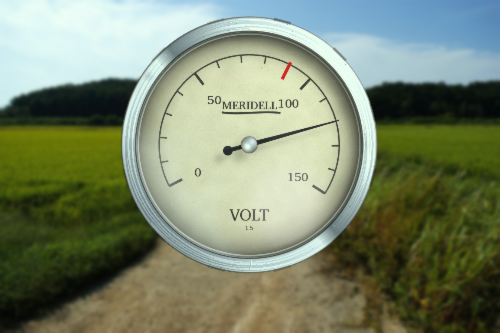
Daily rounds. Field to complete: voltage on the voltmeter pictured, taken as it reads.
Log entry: 120 V
